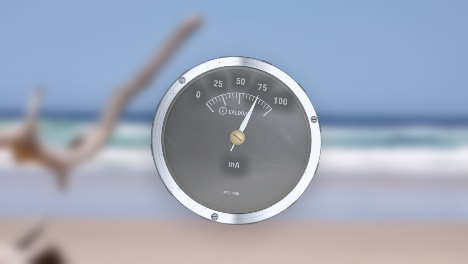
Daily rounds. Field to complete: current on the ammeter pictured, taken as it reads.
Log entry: 75 mA
